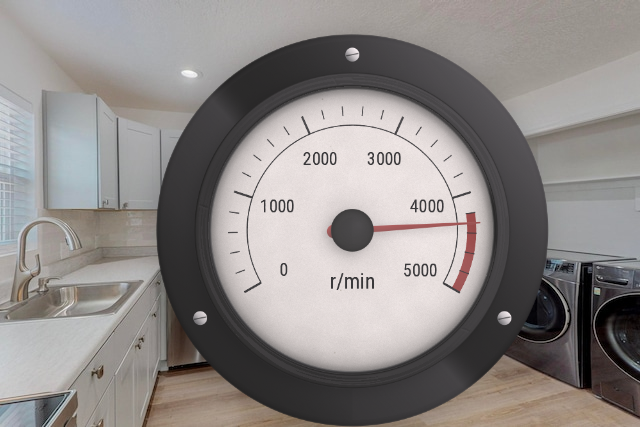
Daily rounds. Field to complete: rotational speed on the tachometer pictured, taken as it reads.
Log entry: 4300 rpm
